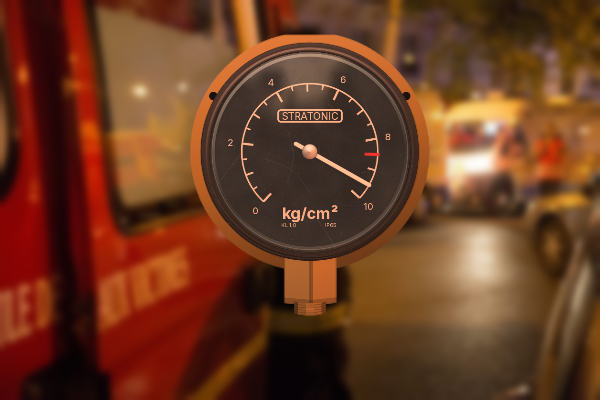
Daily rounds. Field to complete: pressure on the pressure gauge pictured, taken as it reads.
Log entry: 9.5 kg/cm²
